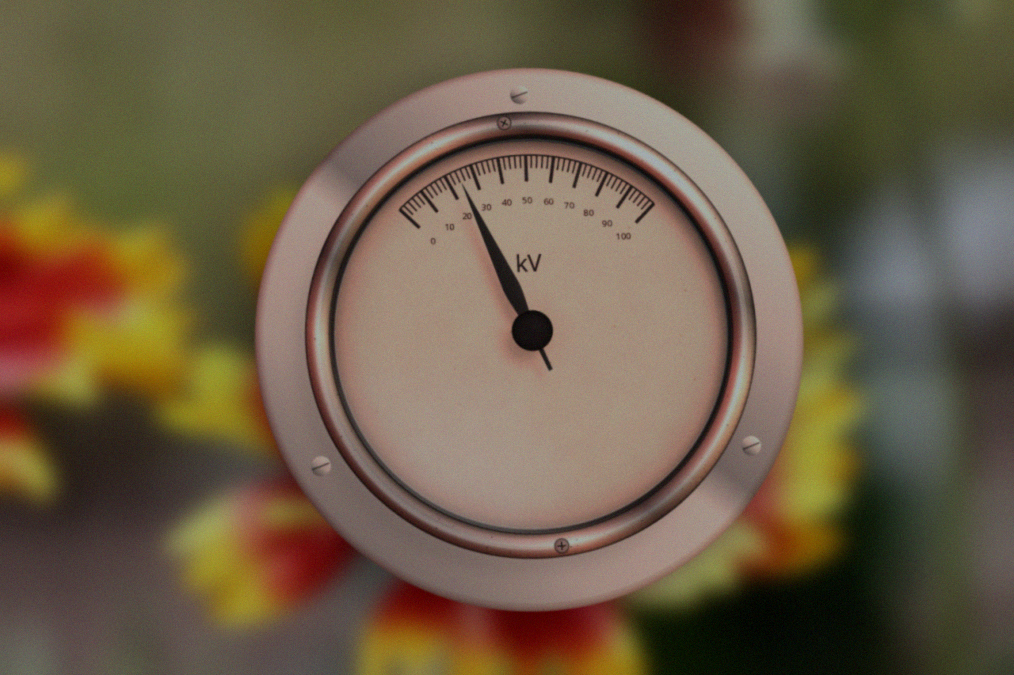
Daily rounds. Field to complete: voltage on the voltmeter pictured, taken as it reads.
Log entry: 24 kV
